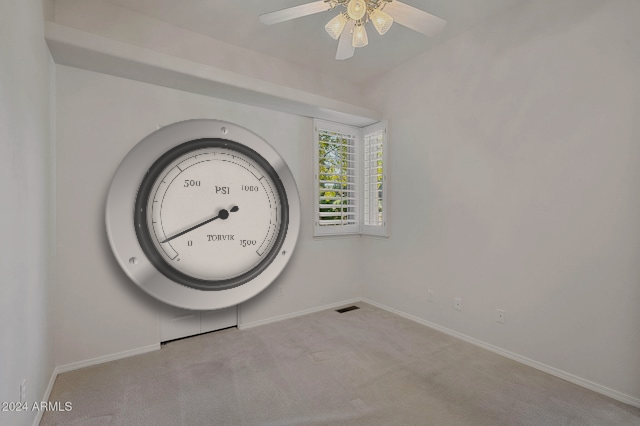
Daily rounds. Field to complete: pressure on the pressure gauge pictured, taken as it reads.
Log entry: 100 psi
